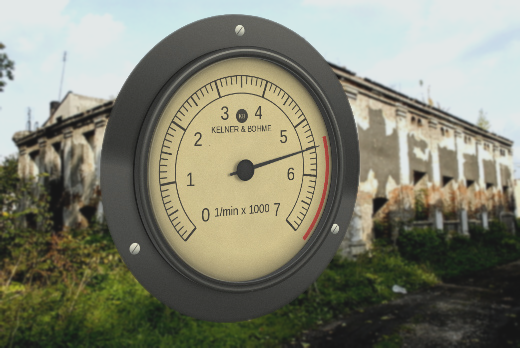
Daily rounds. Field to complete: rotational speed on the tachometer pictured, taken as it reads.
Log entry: 5500 rpm
